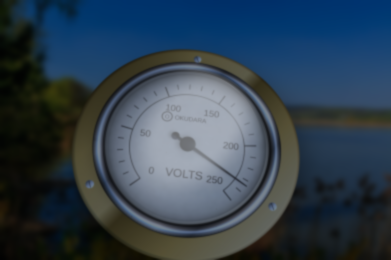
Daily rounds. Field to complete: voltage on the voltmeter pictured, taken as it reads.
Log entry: 235 V
